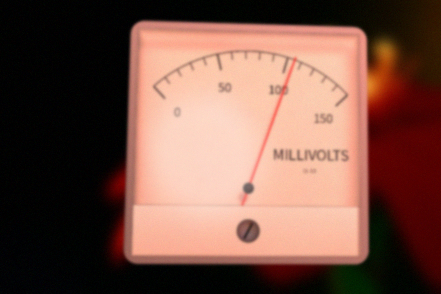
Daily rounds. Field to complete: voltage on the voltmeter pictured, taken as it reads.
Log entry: 105 mV
